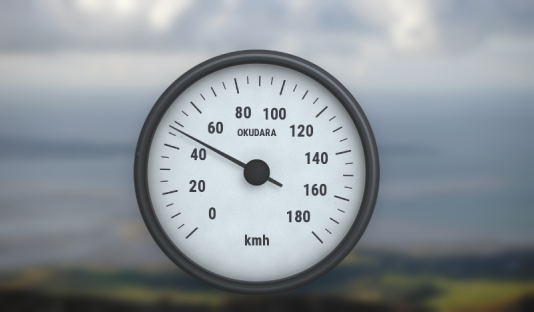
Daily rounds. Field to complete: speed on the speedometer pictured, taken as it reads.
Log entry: 47.5 km/h
